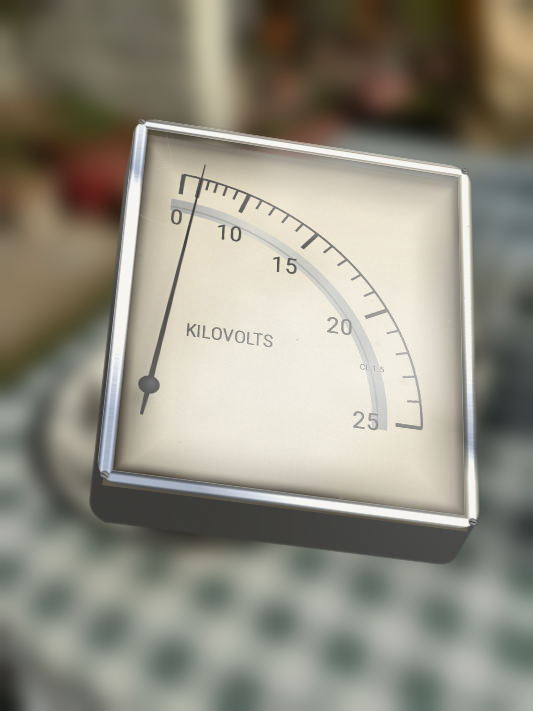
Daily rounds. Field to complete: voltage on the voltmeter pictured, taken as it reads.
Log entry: 5 kV
